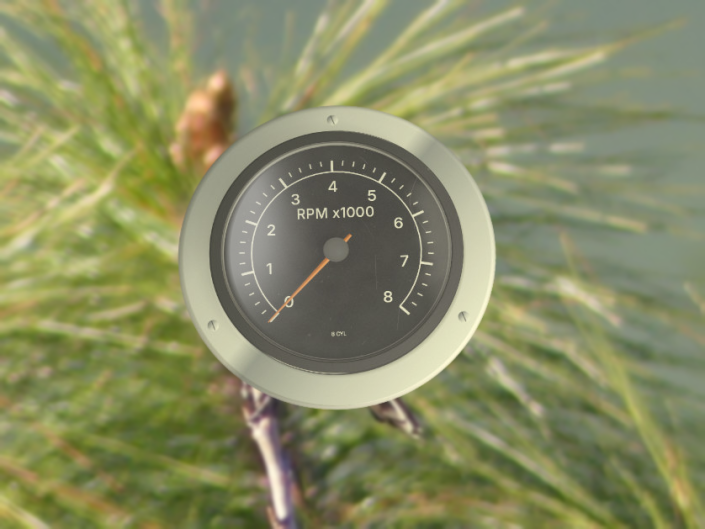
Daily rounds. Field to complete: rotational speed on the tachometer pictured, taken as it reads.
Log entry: 0 rpm
